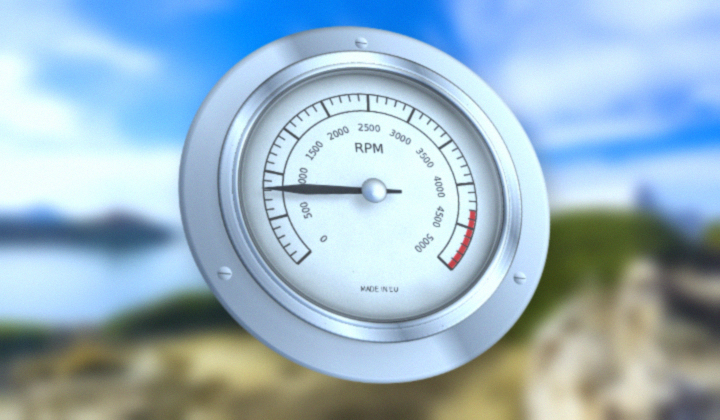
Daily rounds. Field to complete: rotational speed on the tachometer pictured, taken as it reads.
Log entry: 800 rpm
